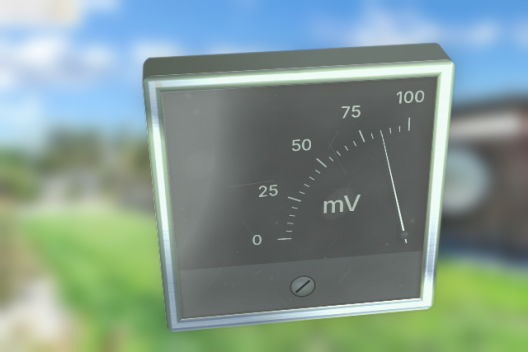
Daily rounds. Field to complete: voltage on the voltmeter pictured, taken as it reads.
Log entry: 85 mV
